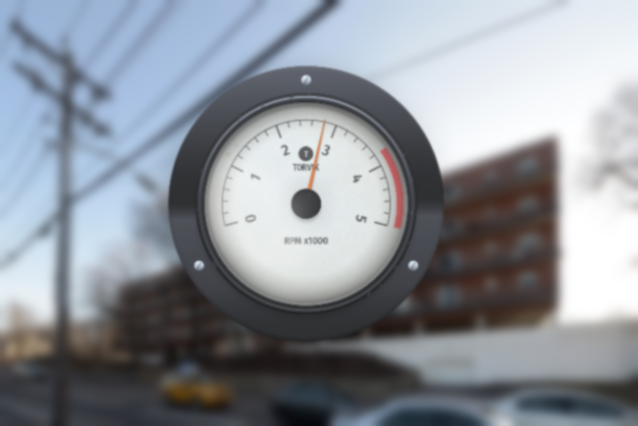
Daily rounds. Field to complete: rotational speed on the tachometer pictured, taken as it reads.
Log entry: 2800 rpm
